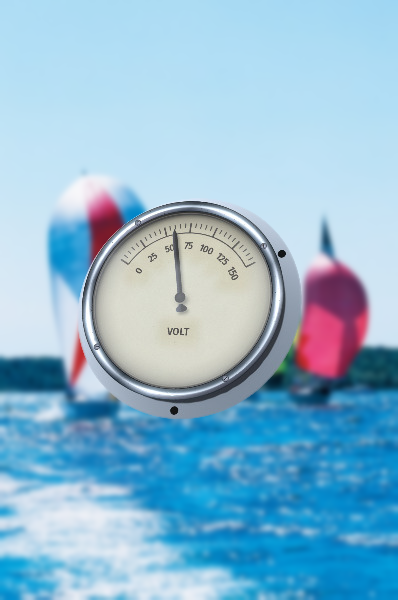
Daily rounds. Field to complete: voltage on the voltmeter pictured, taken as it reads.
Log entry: 60 V
